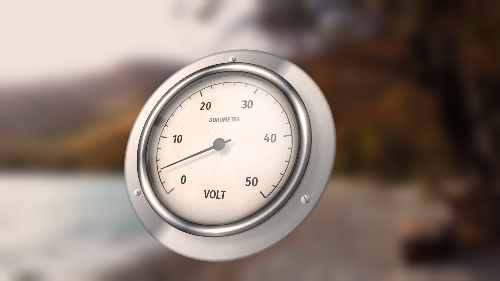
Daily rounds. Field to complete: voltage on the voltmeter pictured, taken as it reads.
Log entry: 4 V
